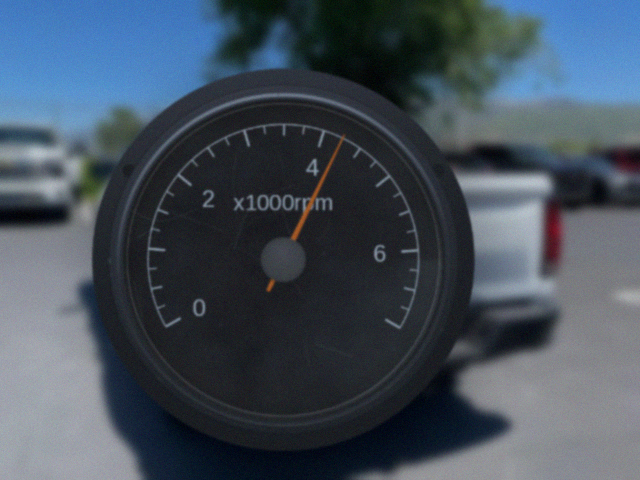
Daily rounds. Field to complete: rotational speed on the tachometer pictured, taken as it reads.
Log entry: 4250 rpm
